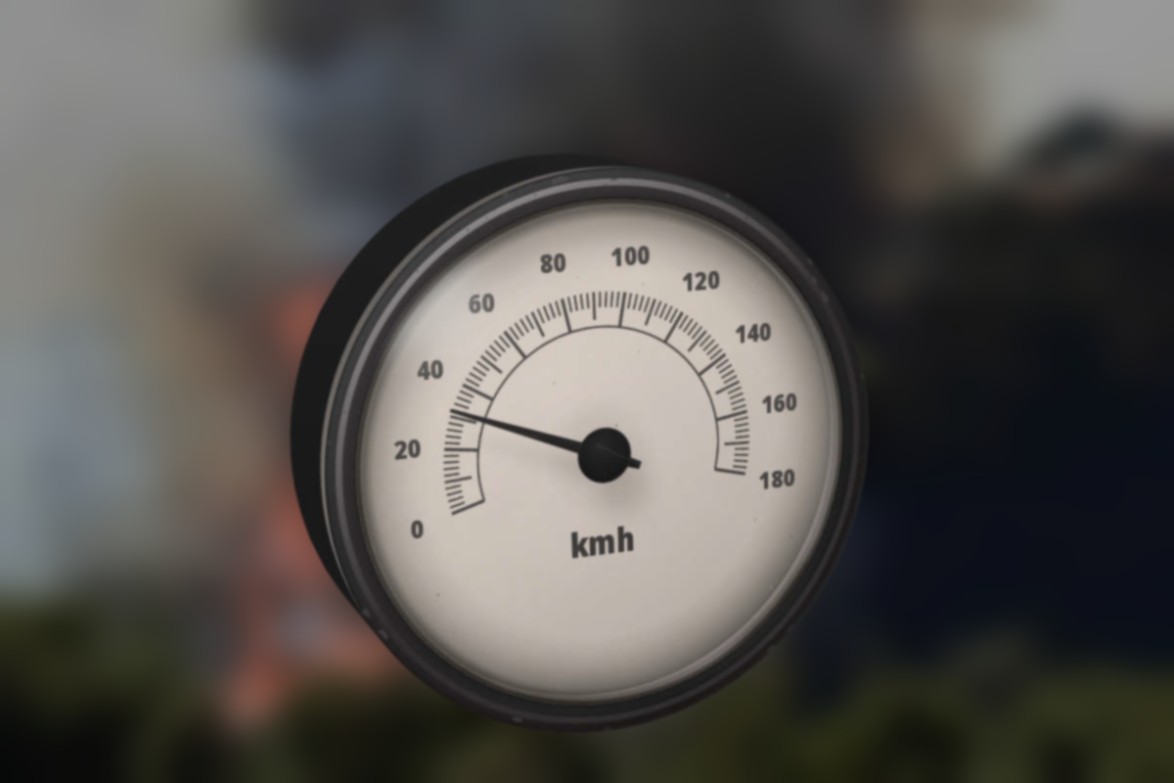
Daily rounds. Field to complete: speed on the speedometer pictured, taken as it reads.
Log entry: 32 km/h
